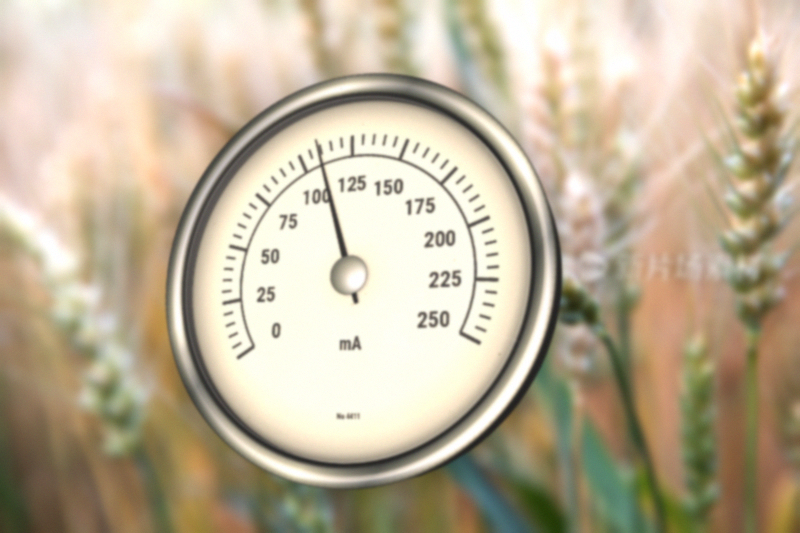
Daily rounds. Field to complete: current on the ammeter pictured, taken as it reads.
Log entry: 110 mA
